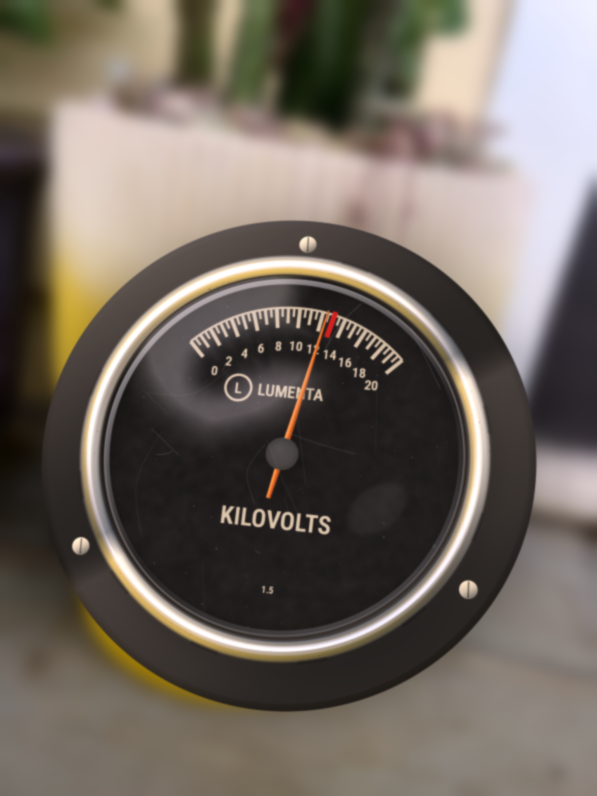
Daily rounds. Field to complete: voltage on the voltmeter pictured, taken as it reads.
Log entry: 12.5 kV
